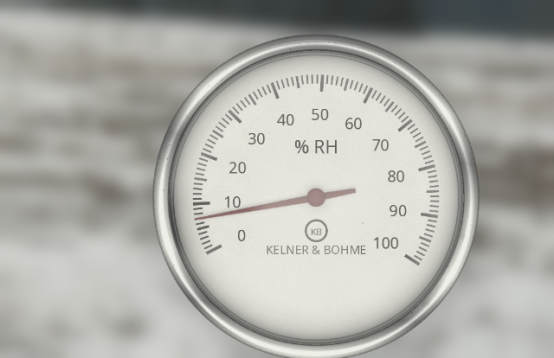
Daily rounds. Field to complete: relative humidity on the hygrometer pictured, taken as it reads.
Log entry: 7 %
